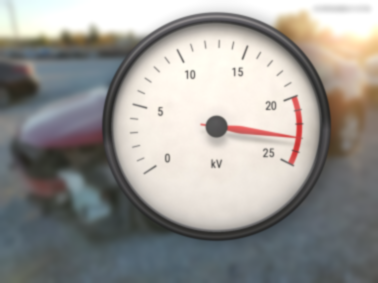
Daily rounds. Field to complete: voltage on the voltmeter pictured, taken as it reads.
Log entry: 23 kV
